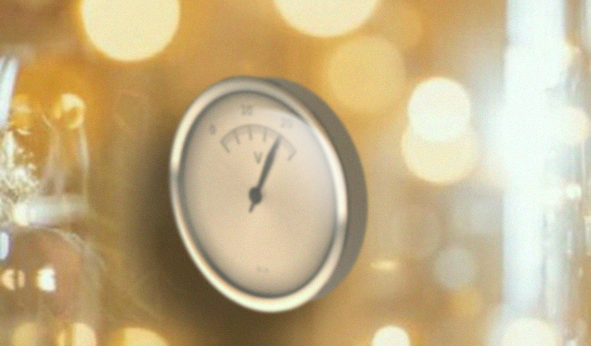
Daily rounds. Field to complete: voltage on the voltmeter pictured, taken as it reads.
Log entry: 20 V
